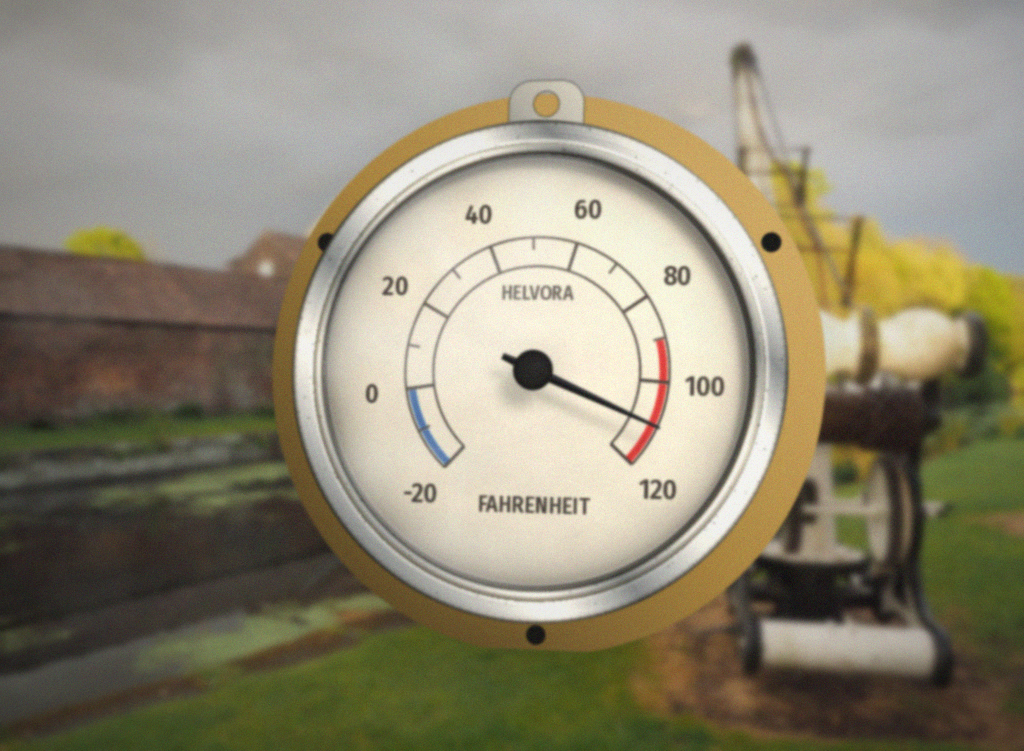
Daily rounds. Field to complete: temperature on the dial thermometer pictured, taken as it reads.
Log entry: 110 °F
